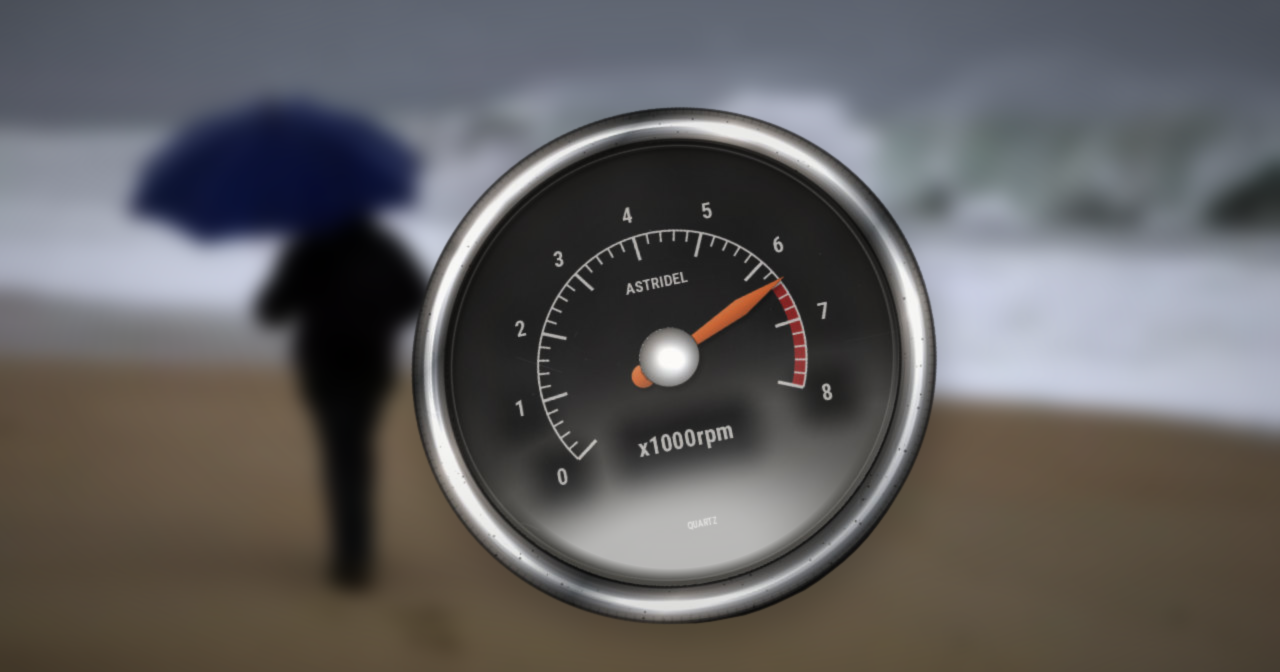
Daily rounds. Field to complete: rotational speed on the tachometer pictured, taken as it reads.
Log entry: 6400 rpm
